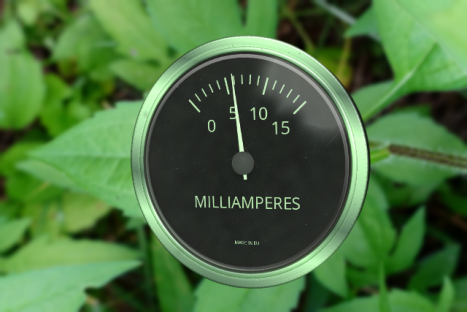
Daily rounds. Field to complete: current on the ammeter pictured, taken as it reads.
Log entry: 6 mA
